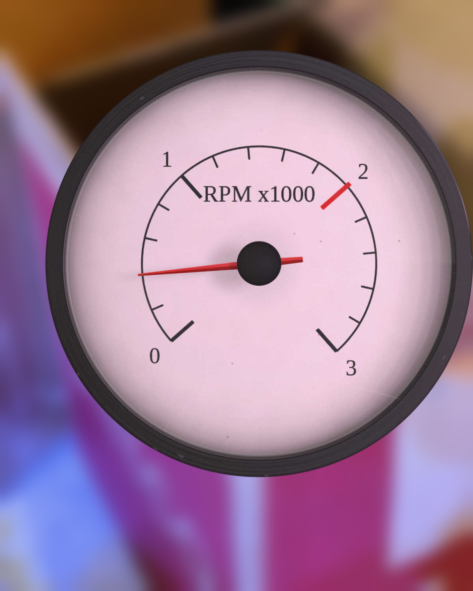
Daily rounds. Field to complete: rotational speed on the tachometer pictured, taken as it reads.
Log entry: 400 rpm
